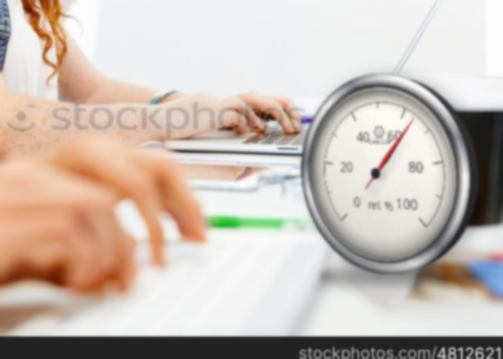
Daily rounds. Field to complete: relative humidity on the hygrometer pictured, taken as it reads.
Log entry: 65 %
